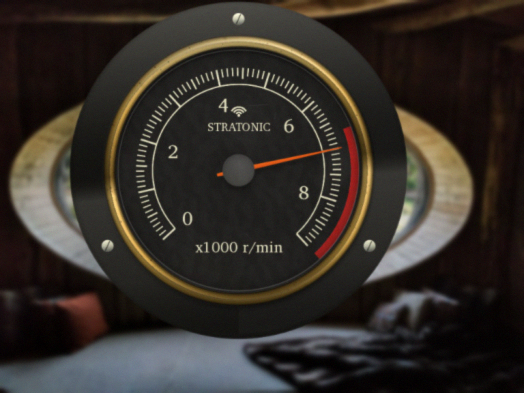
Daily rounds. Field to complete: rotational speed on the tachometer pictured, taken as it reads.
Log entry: 7000 rpm
